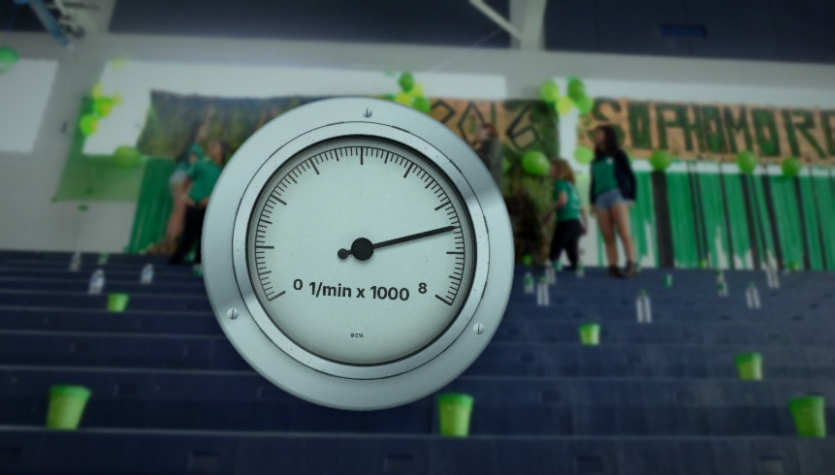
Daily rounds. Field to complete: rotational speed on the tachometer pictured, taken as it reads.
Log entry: 6500 rpm
